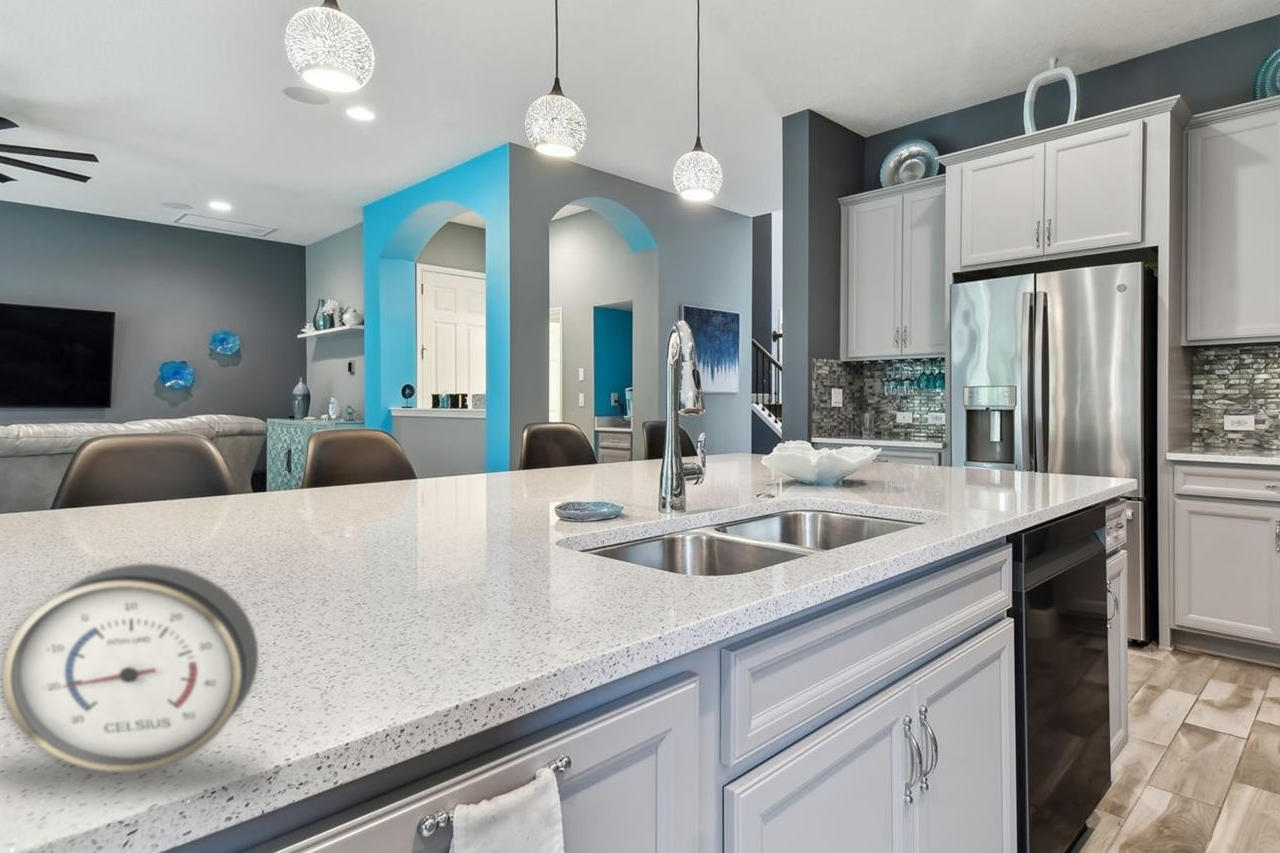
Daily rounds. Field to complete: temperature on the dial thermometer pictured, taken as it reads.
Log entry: -20 °C
